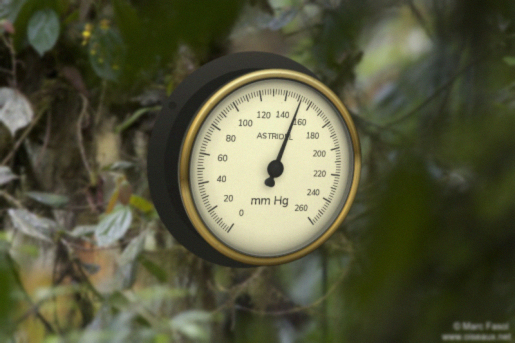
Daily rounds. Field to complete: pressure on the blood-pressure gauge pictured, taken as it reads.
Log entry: 150 mmHg
